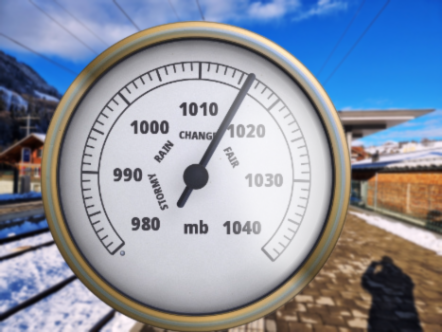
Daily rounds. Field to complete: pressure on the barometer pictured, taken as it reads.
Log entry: 1016 mbar
